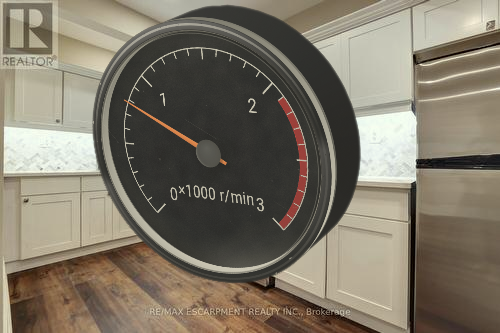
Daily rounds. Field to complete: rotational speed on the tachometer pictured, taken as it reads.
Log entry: 800 rpm
